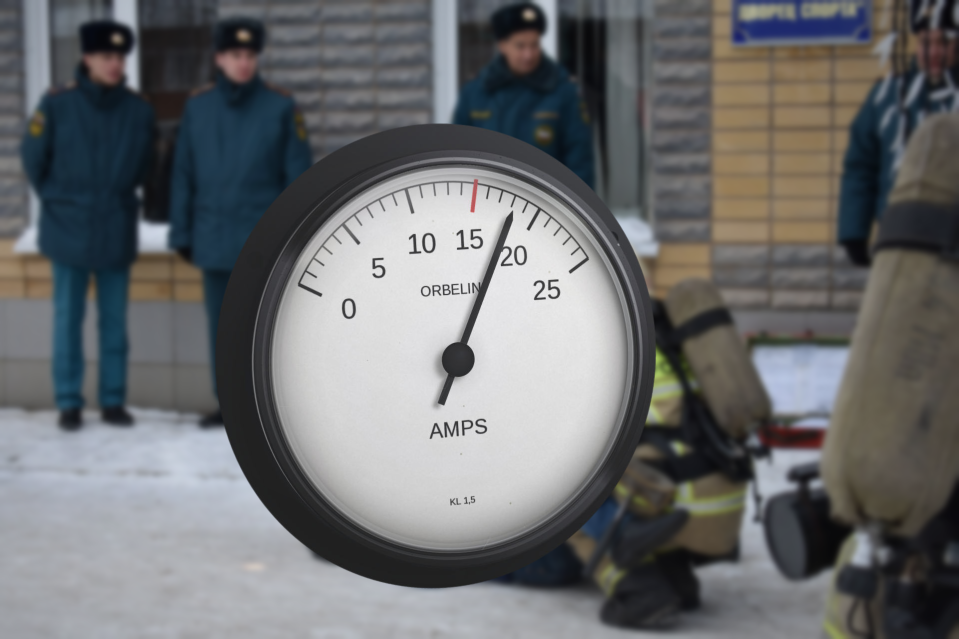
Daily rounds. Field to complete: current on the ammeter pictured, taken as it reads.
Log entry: 18 A
